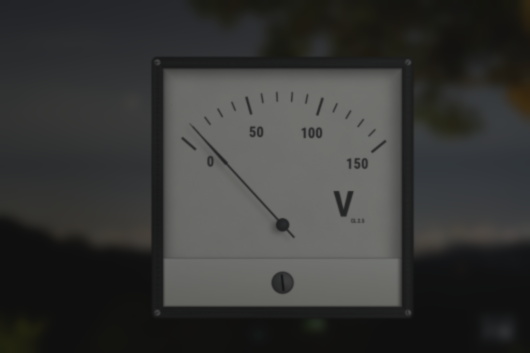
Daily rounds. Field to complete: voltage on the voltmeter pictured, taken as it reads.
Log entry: 10 V
